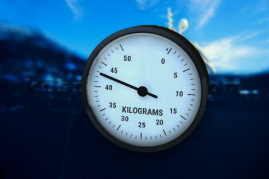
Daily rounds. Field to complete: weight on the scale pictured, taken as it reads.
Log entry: 43 kg
